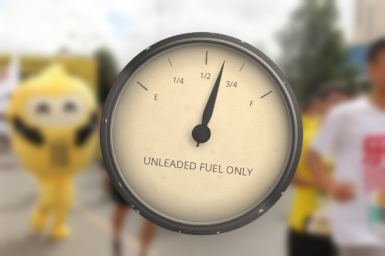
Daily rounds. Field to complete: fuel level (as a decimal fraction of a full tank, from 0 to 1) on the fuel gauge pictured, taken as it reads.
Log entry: 0.625
